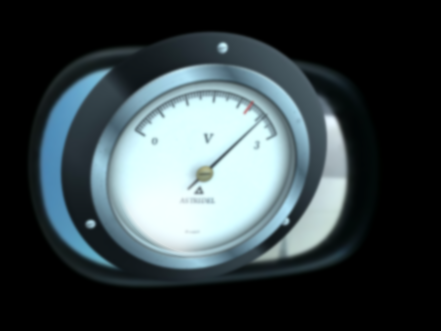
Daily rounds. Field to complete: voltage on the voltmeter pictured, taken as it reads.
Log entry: 2.5 V
